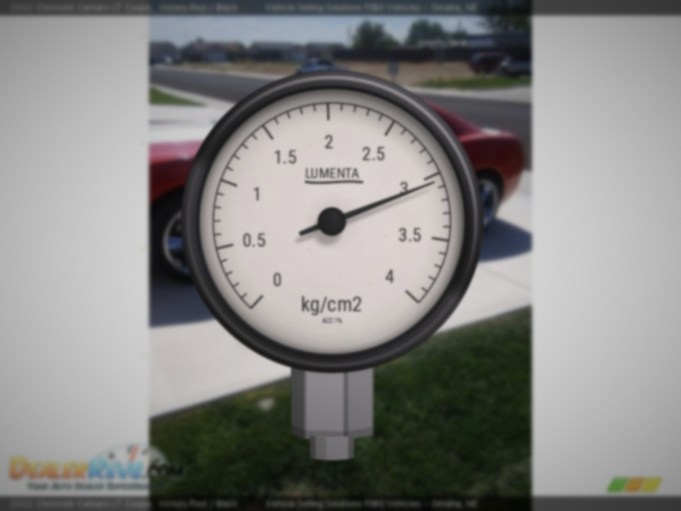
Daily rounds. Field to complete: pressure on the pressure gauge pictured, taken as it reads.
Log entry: 3.05 kg/cm²
